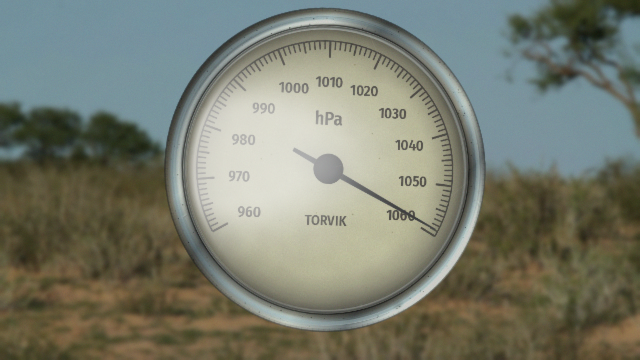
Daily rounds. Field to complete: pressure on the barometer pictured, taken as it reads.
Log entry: 1059 hPa
